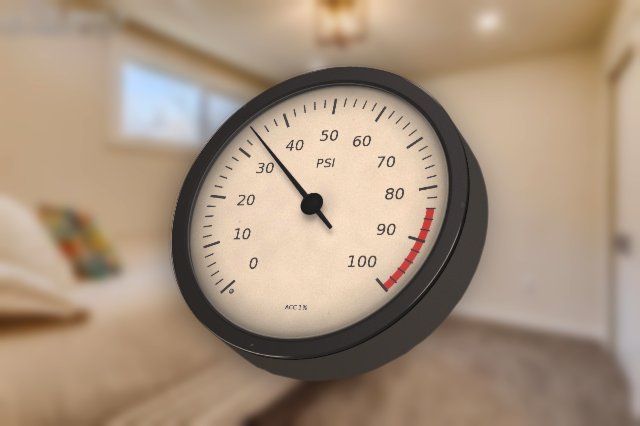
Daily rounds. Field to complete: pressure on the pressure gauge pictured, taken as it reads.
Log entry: 34 psi
